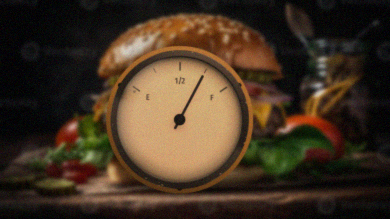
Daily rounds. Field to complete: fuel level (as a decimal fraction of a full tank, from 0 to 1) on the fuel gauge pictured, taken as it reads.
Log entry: 0.75
